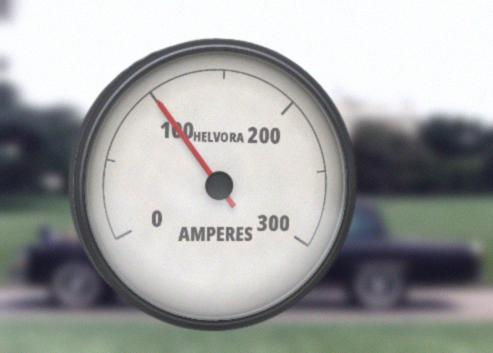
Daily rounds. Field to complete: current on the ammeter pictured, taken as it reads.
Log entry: 100 A
